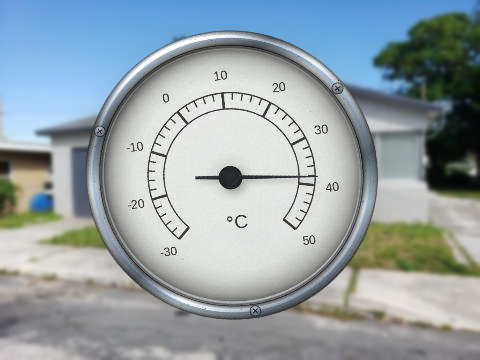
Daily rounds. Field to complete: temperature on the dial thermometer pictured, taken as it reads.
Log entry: 38 °C
